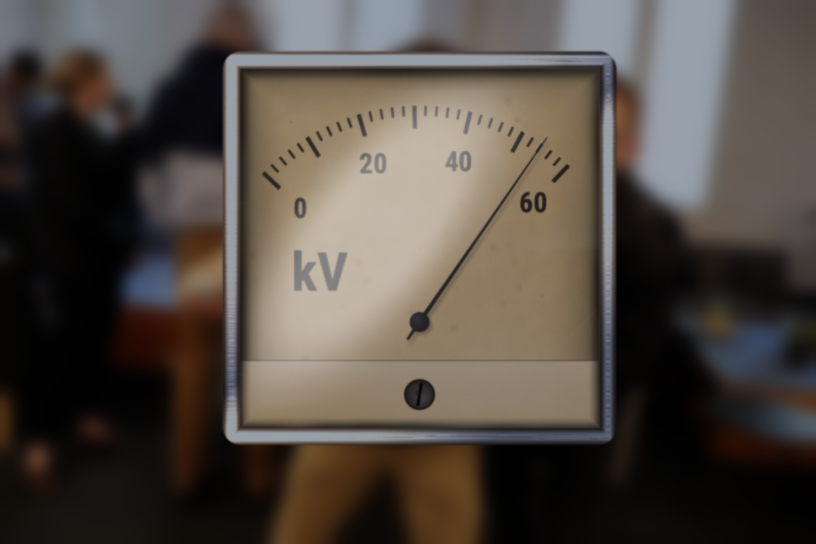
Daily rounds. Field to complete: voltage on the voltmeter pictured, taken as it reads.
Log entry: 54 kV
